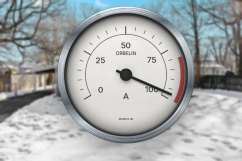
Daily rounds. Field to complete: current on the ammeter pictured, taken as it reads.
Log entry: 97.5 A
